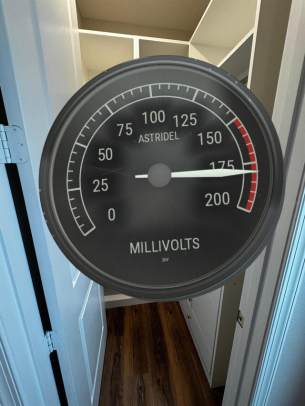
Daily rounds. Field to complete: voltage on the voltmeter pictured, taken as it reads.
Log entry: 180 mV
